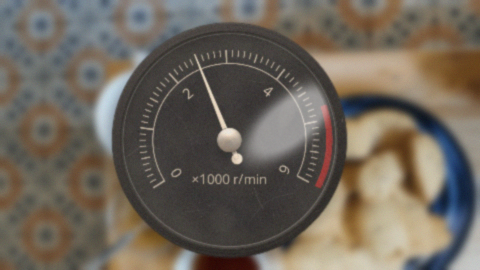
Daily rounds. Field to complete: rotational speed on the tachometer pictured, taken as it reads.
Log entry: 2500 rpm
